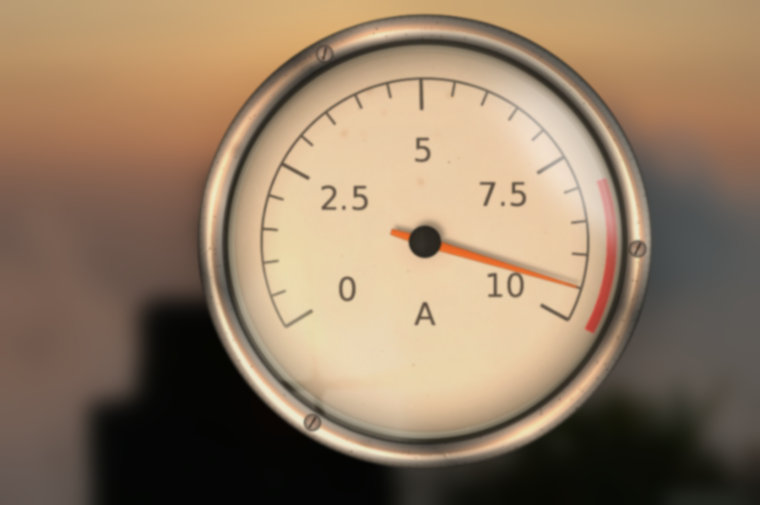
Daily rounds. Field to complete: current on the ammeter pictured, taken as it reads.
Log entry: 9.5 A
